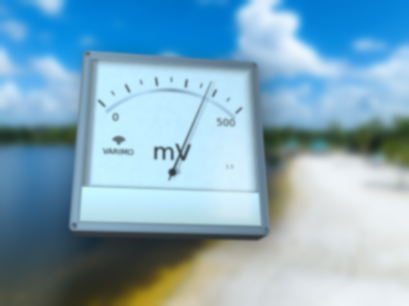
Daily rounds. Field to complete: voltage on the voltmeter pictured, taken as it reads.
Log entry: 375 mV
